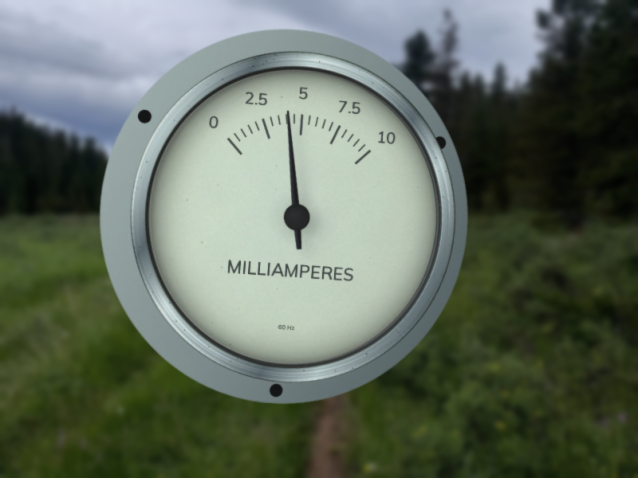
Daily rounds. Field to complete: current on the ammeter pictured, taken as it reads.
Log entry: 4 mA
